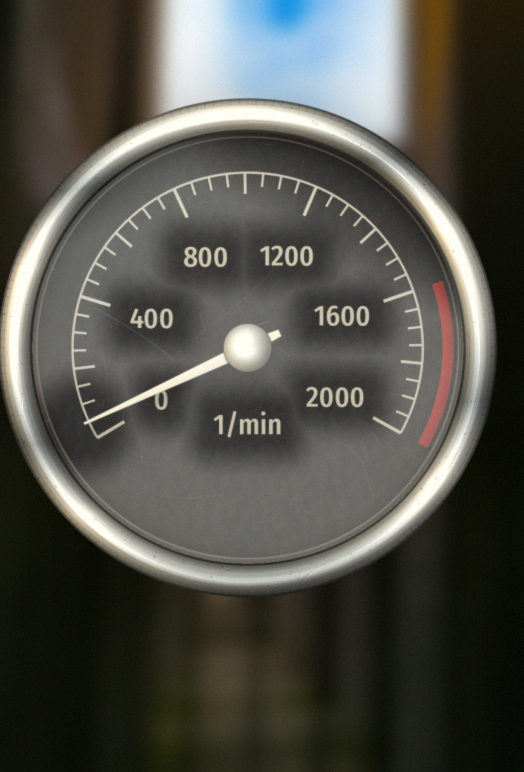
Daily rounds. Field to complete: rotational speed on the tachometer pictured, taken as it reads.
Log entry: 50 rpm
